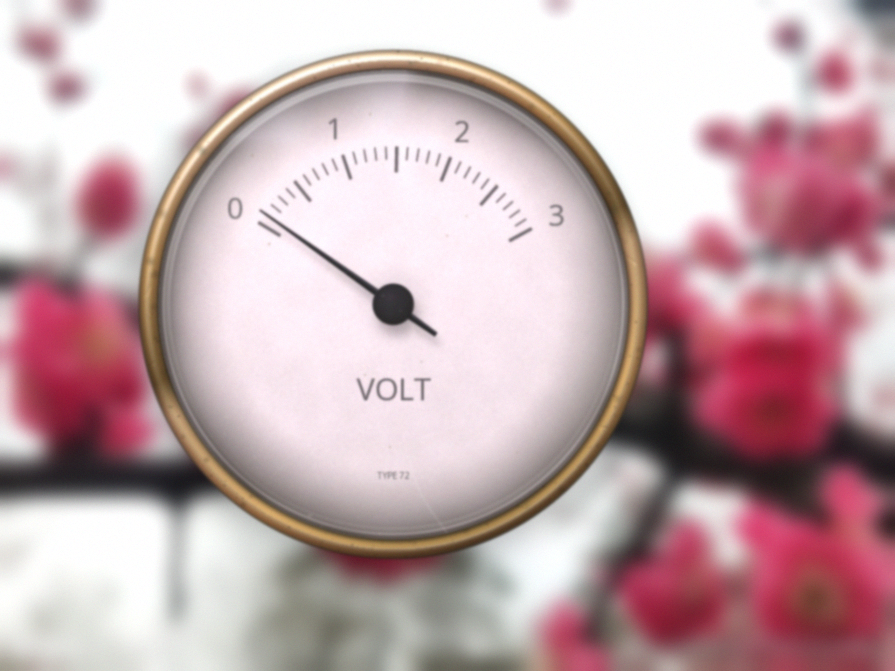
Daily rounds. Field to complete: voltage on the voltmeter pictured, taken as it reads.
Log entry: 0.1 V
